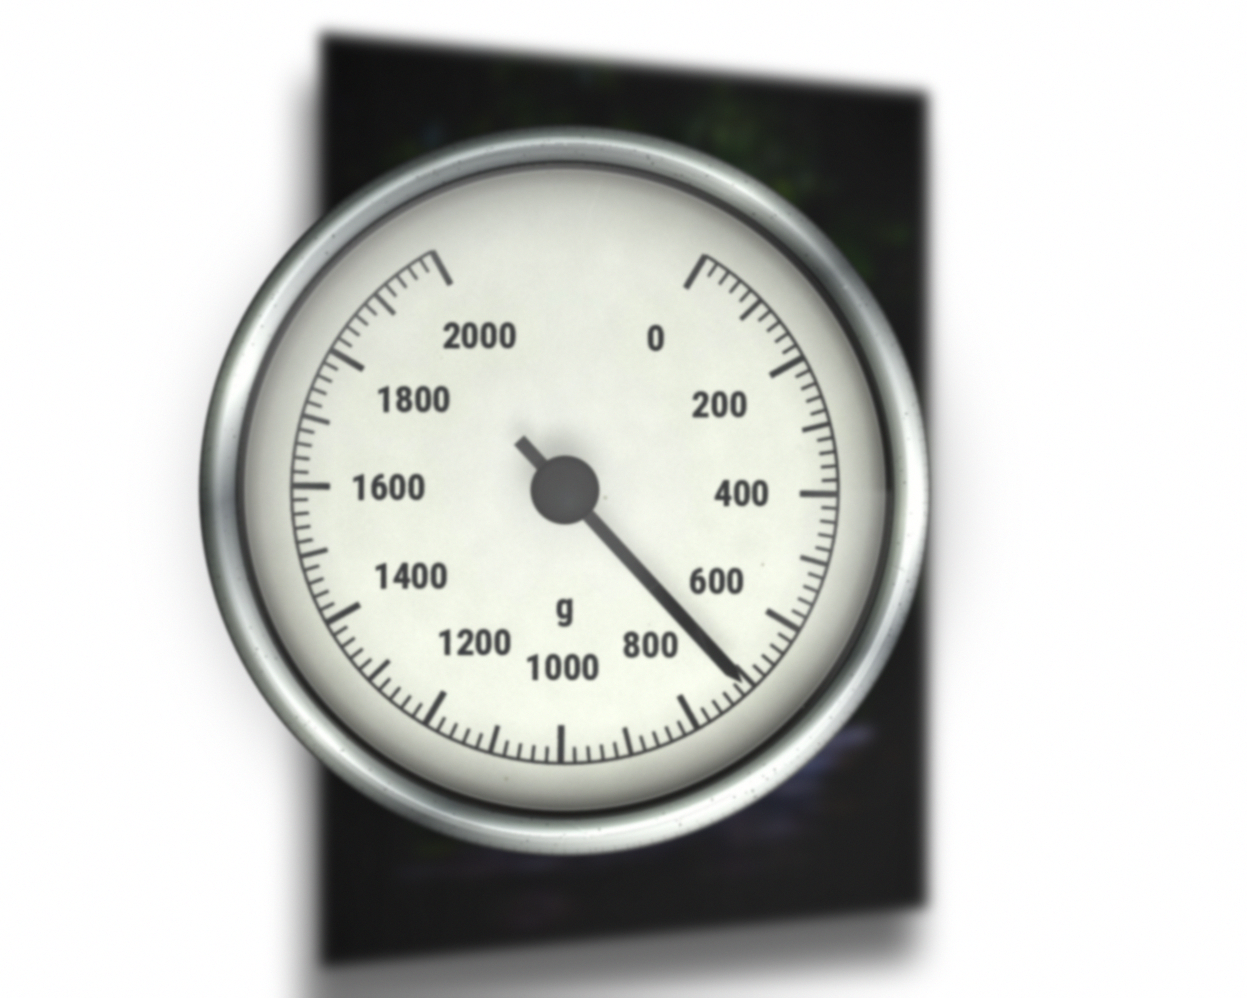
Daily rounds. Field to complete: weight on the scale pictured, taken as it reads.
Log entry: 710 g
